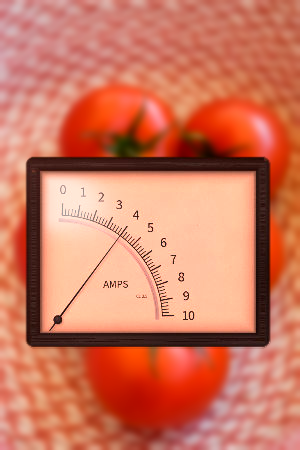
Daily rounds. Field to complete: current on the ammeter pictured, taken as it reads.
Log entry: 4 A
